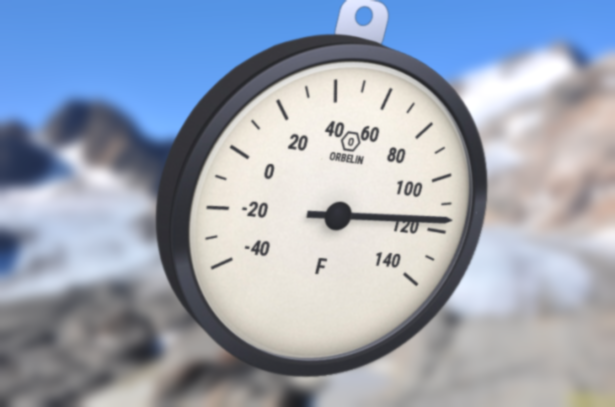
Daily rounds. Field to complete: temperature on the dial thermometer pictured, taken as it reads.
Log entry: 115 °F
